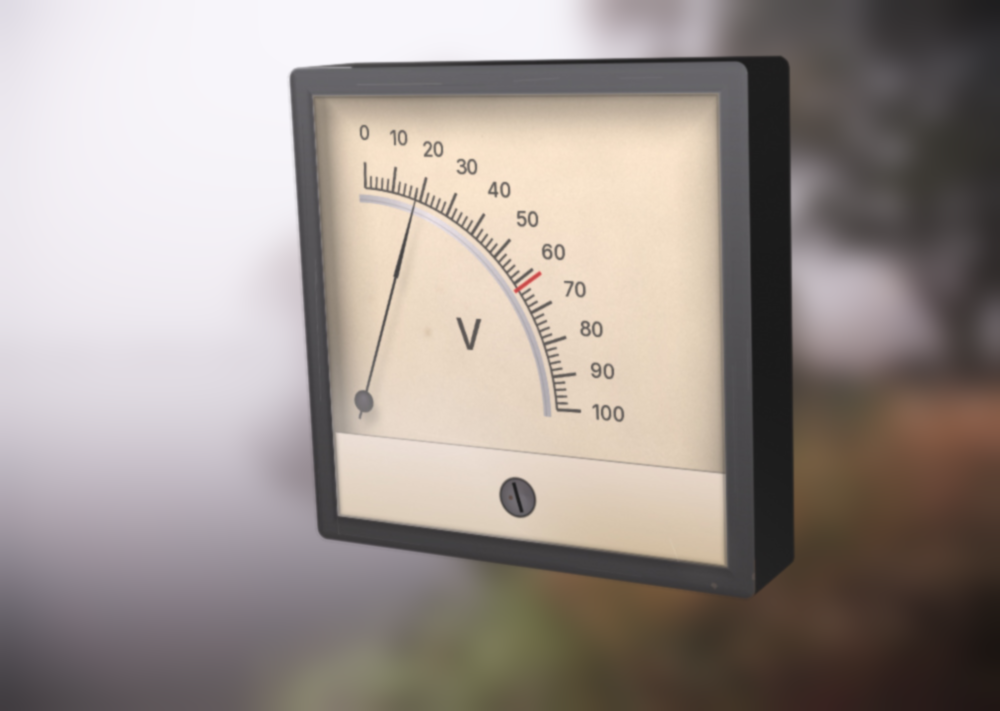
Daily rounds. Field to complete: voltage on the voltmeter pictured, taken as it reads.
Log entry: 20 V
